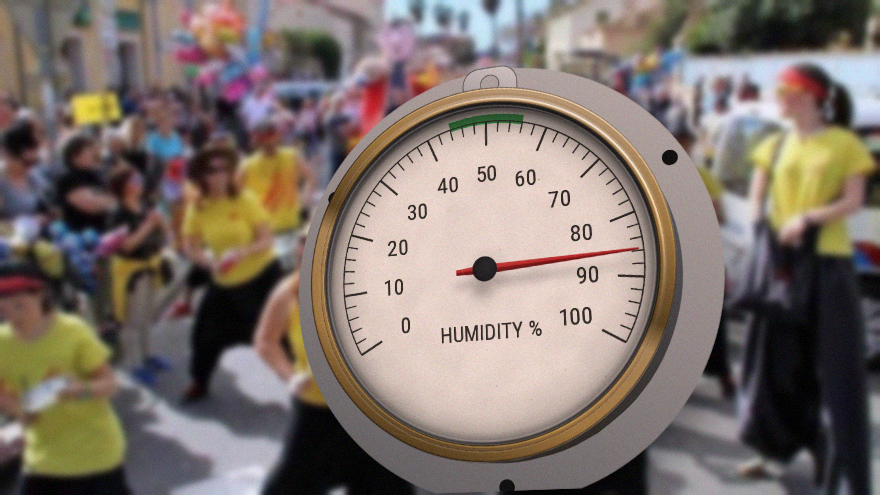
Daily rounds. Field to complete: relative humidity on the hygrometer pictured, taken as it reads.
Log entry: 86 %
